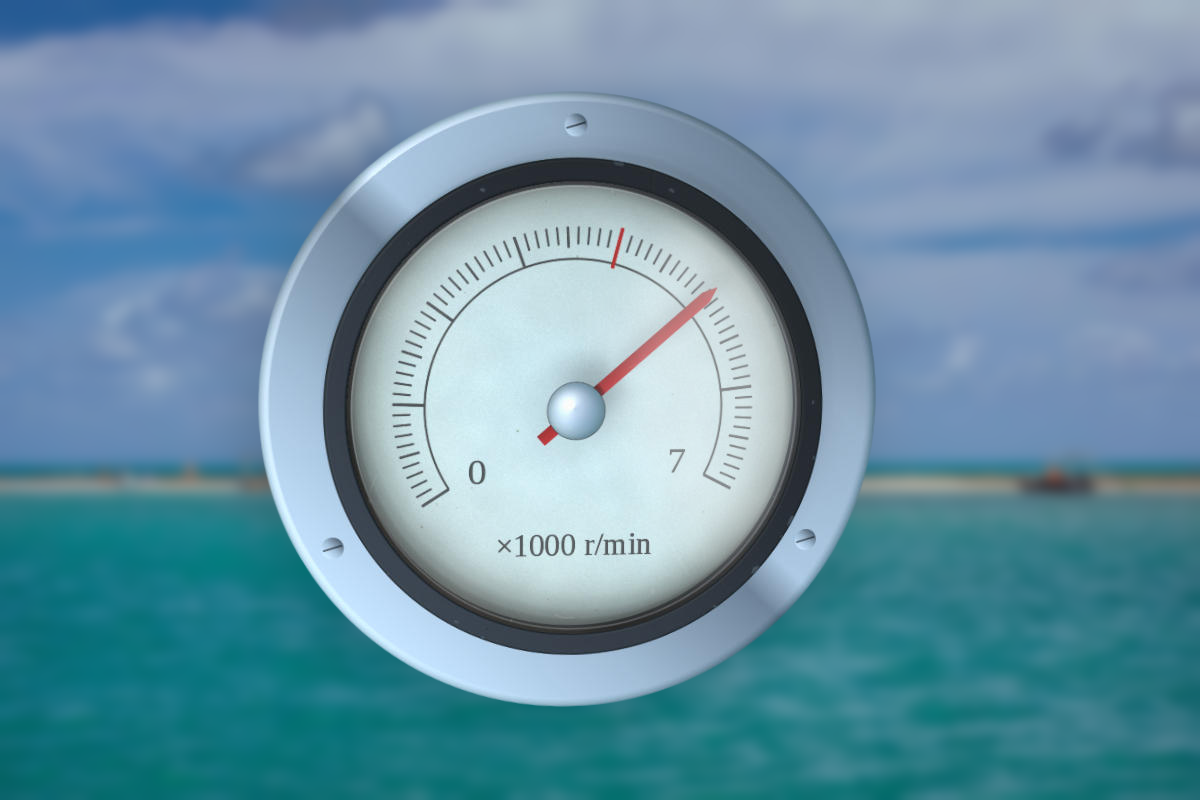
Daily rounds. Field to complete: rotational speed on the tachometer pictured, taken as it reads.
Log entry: 5000 rpm
